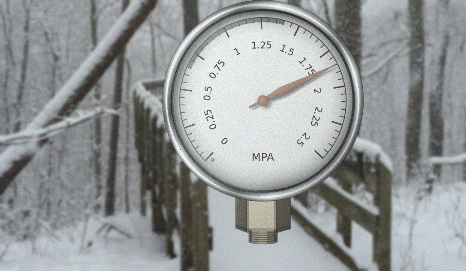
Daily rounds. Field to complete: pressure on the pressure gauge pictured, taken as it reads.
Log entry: 1.85 MPa
